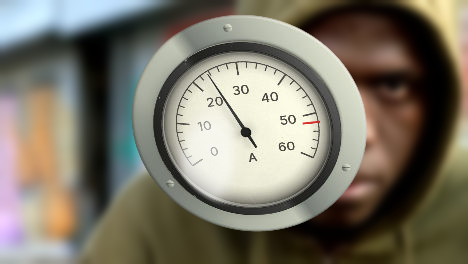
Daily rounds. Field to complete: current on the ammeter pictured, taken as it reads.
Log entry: 24 A
